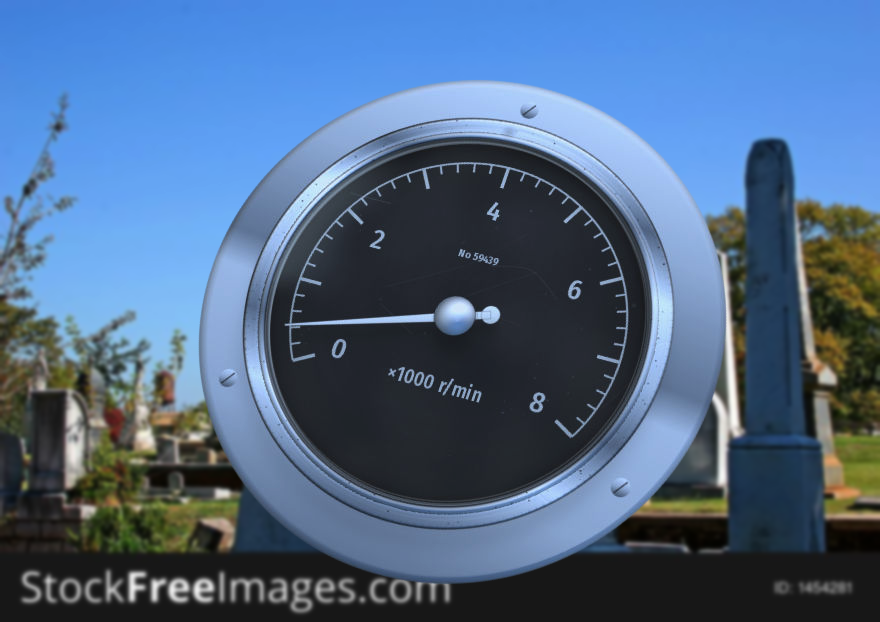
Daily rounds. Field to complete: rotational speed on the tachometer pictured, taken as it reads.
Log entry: 400 rpm
